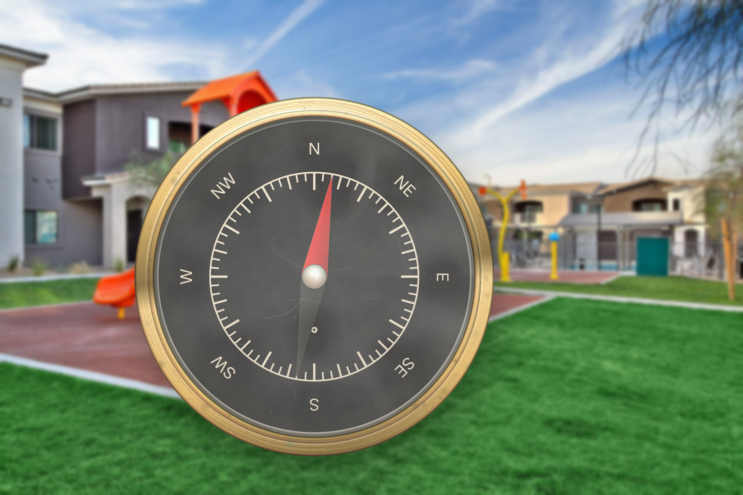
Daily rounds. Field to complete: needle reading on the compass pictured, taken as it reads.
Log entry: 10 °
